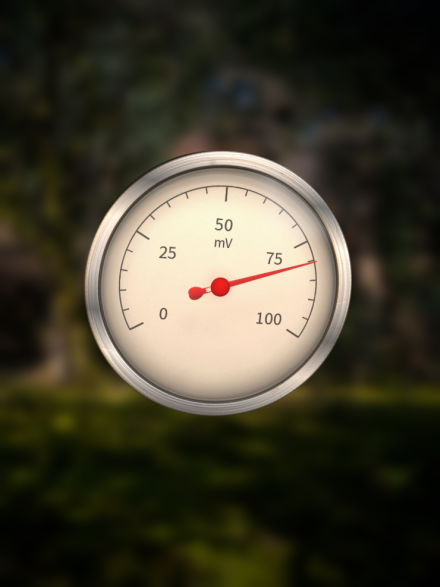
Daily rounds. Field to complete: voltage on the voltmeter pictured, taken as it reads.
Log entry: 80 mV
